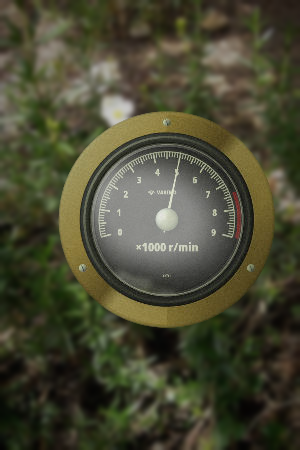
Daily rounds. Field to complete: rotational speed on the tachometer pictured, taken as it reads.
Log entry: 5000 rpm
